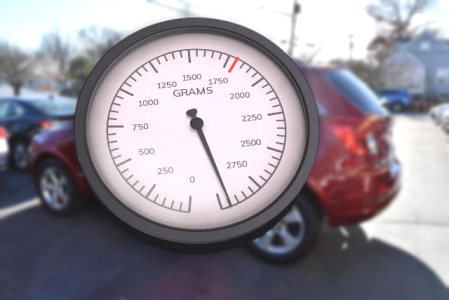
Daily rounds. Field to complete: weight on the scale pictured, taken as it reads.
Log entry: 2950 g
